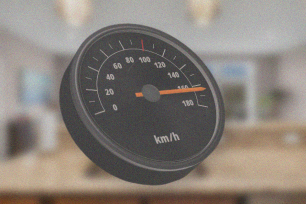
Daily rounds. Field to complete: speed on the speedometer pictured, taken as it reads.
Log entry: 165 km/h
